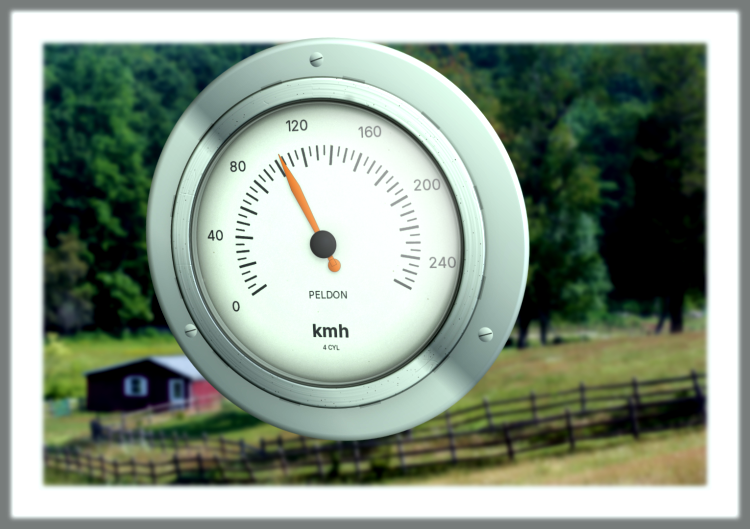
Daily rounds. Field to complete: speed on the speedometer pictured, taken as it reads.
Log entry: 105 km/h
